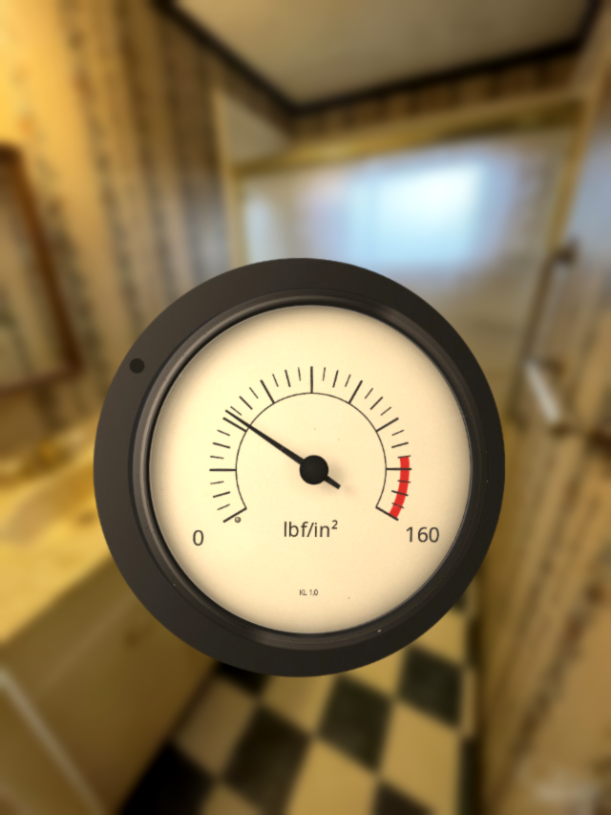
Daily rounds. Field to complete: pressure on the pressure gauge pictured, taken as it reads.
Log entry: 42.5 psi
